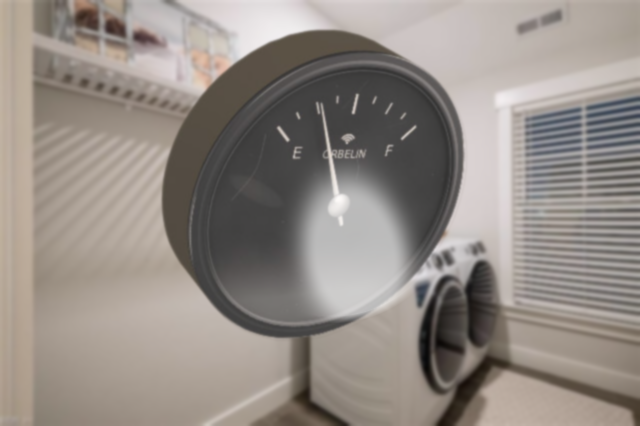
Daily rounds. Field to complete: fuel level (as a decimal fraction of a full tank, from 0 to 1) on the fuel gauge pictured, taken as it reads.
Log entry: 0.25
